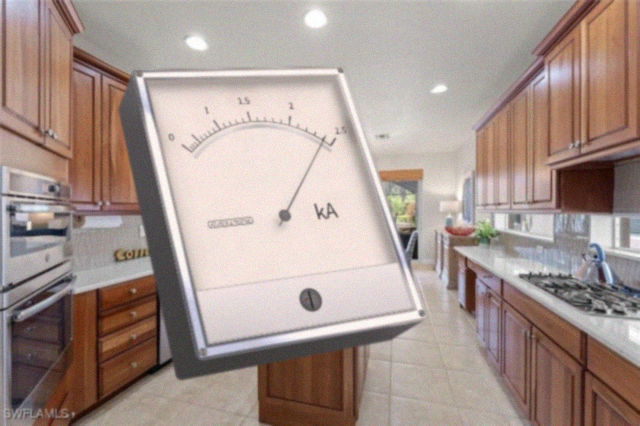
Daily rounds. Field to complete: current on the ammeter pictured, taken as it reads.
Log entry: 2.4 kA
